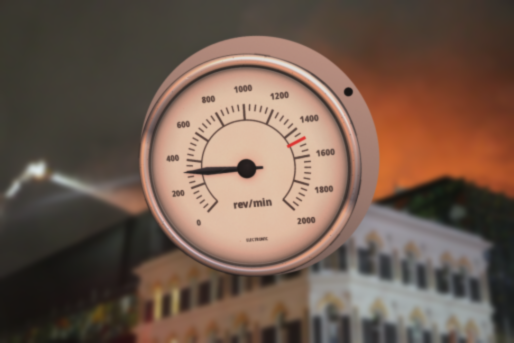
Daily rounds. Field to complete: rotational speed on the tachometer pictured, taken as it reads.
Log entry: 320 rpm
